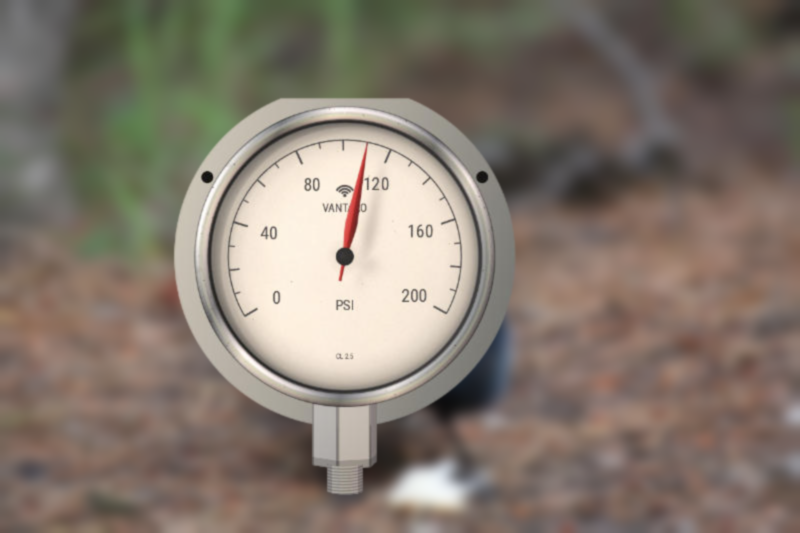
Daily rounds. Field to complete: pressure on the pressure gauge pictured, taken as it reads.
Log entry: 110 psi
